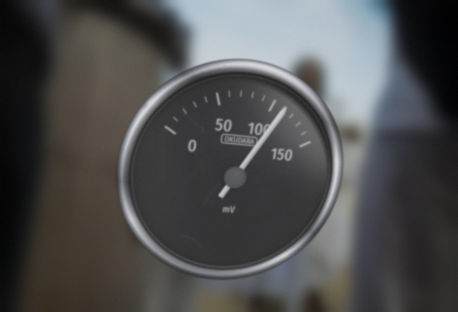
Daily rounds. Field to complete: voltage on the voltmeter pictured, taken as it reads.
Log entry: 110 mV
